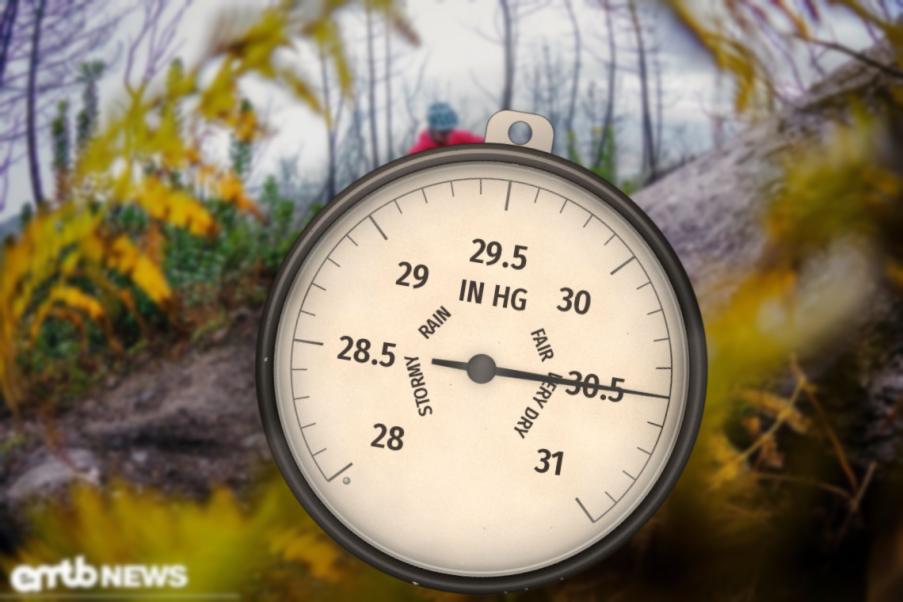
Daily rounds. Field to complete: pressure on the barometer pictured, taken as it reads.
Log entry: 30.5 inHg
